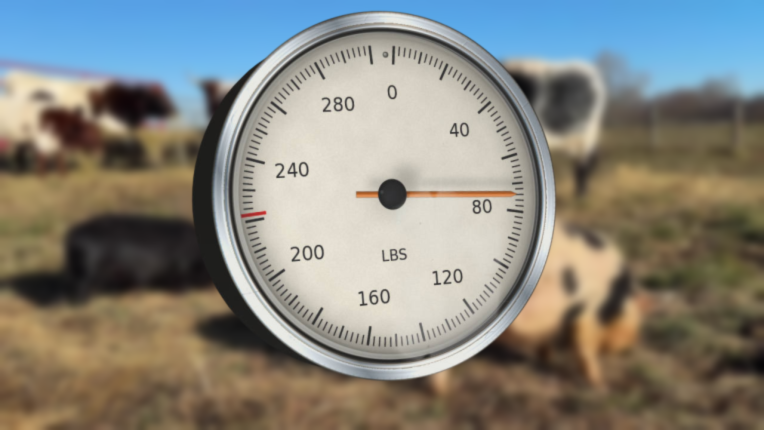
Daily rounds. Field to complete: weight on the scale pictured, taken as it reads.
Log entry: 74 lb
